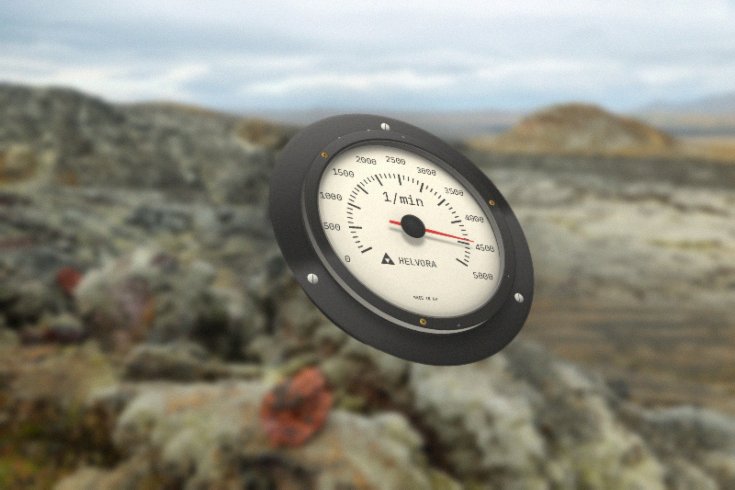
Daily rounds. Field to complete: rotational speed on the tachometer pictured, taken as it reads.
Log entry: 4500 rpm
